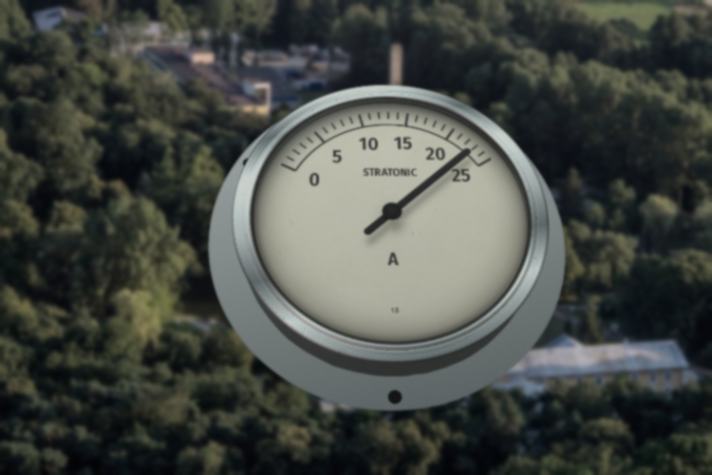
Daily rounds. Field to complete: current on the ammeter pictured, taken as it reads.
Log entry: 23 A
